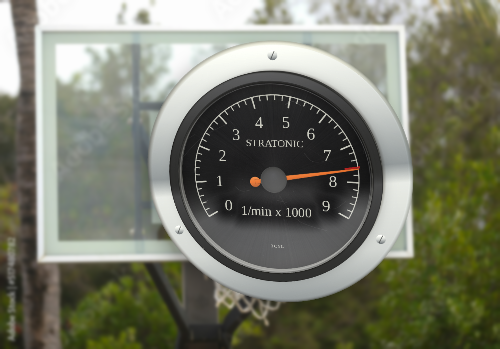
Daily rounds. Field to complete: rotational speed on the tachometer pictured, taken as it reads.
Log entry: 7600 rpm
